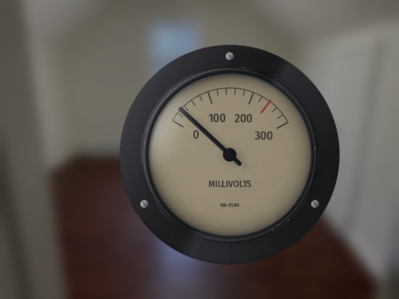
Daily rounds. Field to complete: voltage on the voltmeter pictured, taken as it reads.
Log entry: 30 mV
